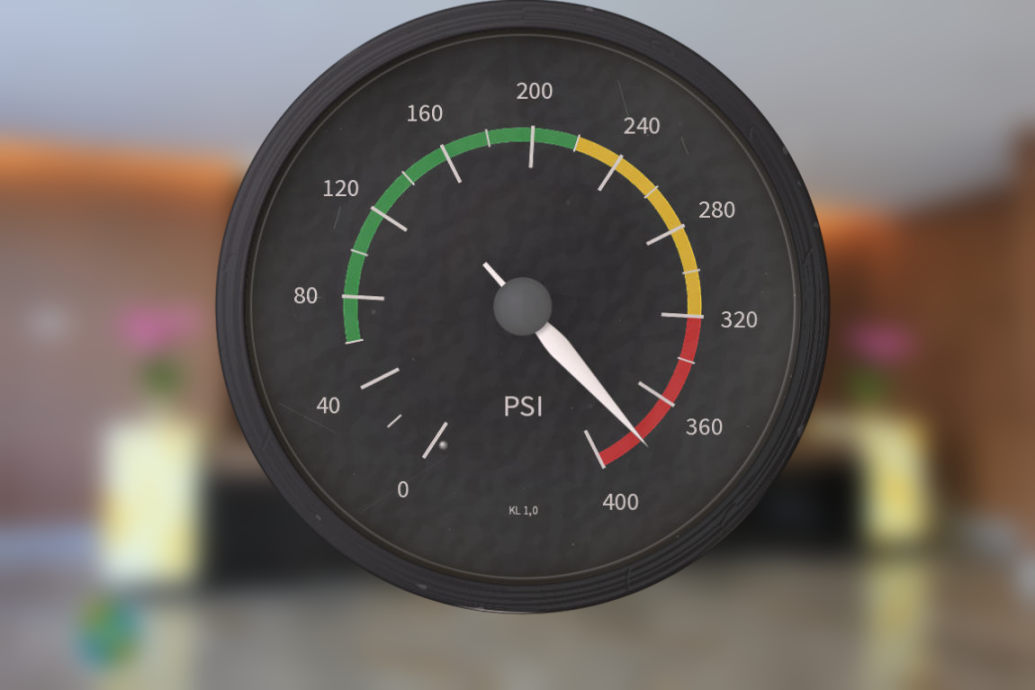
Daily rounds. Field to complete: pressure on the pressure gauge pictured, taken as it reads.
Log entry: 380 psi
